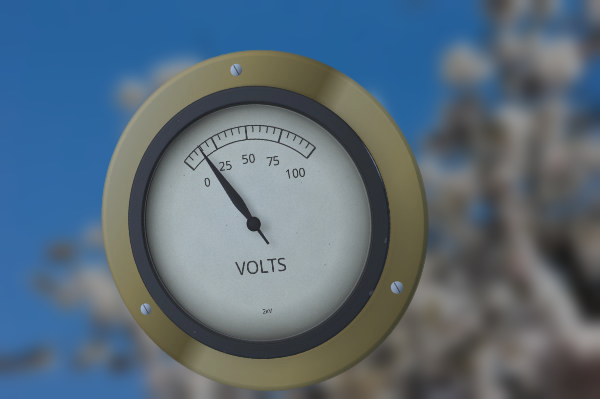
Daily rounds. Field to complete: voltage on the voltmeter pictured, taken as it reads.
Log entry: 15 V
